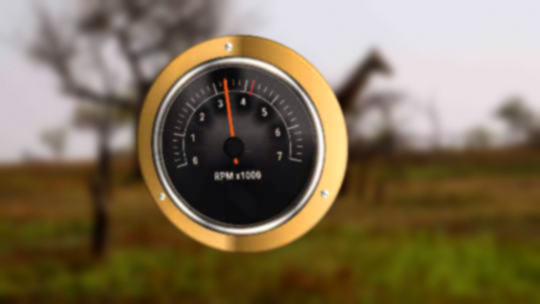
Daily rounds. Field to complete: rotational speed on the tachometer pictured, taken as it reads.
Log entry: 3400 rpm
